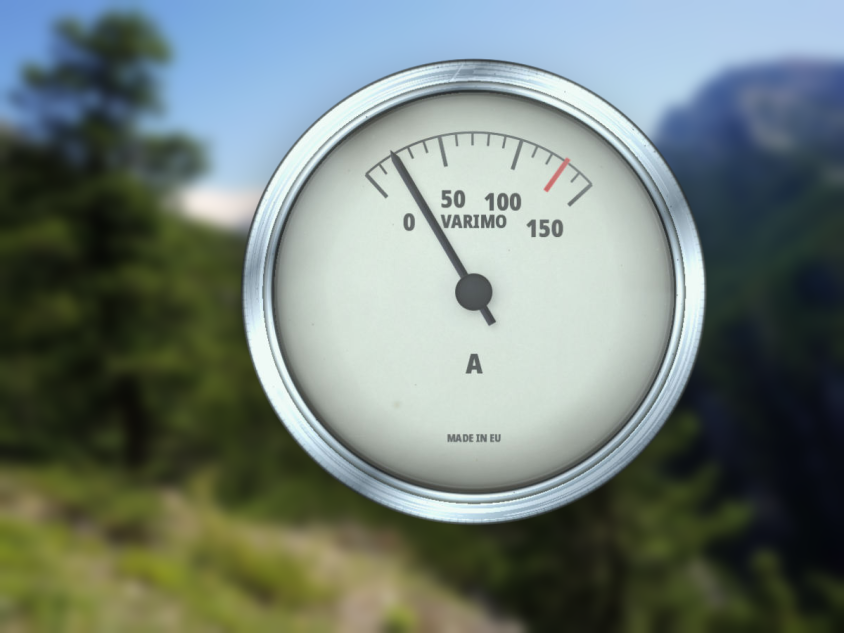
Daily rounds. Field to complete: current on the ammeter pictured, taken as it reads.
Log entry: 20 A
